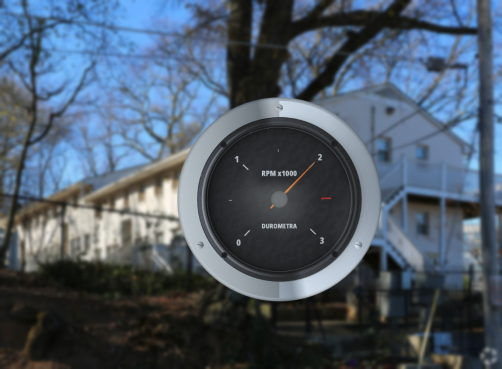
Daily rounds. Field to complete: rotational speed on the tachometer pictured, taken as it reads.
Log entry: 2000 rpm
